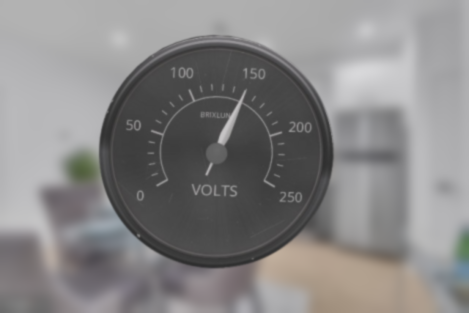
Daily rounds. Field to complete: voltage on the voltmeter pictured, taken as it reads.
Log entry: 150 V
